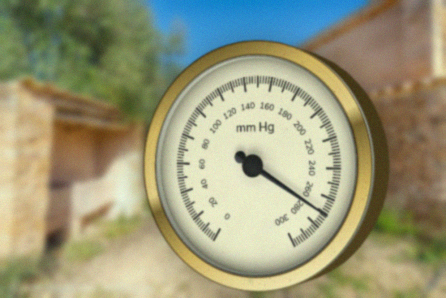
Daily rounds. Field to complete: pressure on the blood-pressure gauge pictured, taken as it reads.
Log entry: 270 mmHg
